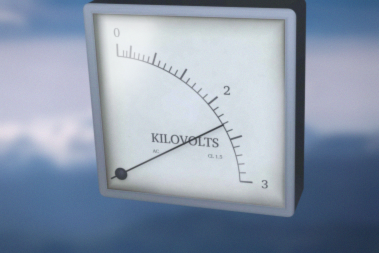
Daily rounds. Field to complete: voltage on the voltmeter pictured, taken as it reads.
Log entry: 2.3 kV
